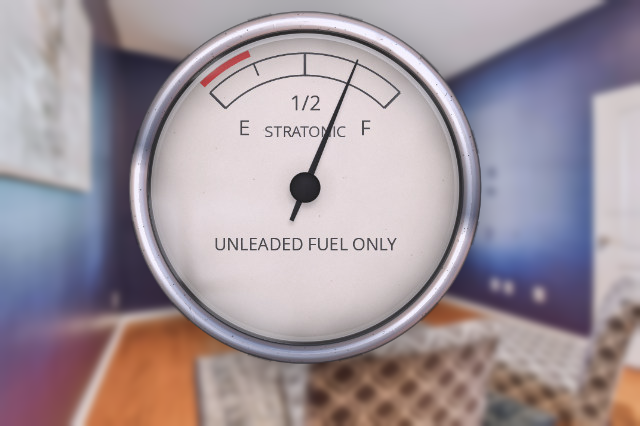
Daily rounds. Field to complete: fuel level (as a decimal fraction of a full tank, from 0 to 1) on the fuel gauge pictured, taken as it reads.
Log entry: 0.75
